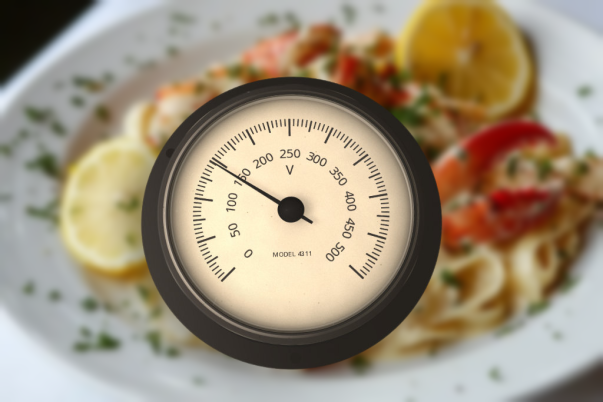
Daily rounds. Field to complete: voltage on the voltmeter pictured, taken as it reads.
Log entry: 145 V
